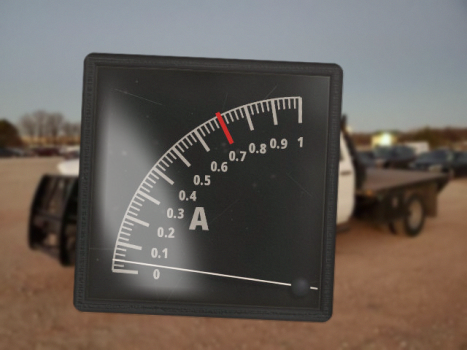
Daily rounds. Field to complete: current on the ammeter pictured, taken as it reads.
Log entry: 0.04 A
